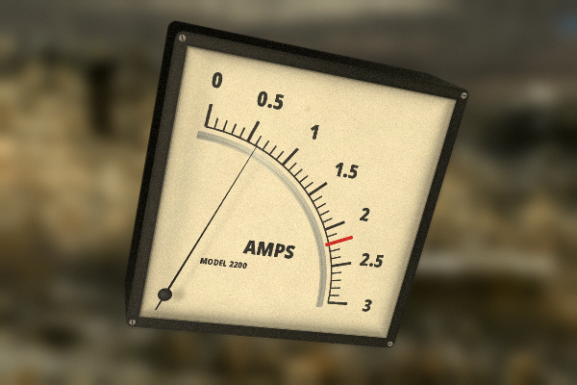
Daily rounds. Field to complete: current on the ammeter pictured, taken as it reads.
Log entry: 0.6 A
